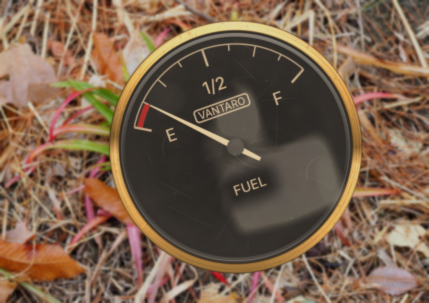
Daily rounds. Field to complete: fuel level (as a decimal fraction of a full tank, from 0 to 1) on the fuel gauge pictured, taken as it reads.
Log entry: 0.125
